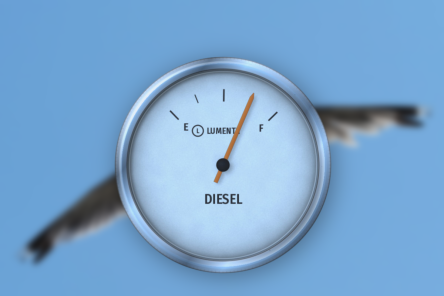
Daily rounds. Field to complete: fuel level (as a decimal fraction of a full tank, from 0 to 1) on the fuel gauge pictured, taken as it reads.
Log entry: 0.75
